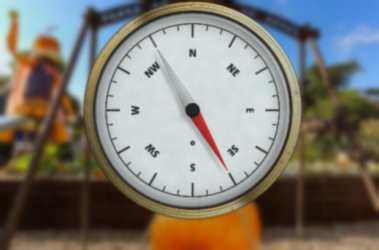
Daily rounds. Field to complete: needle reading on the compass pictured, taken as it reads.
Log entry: 150 °
